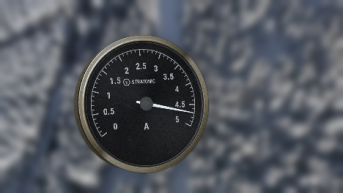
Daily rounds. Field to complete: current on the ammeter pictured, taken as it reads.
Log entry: 4.7 A
